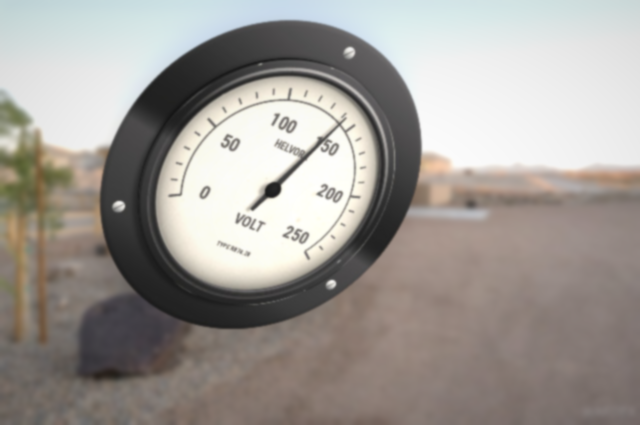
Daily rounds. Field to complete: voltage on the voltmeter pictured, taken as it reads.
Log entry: 140 V
